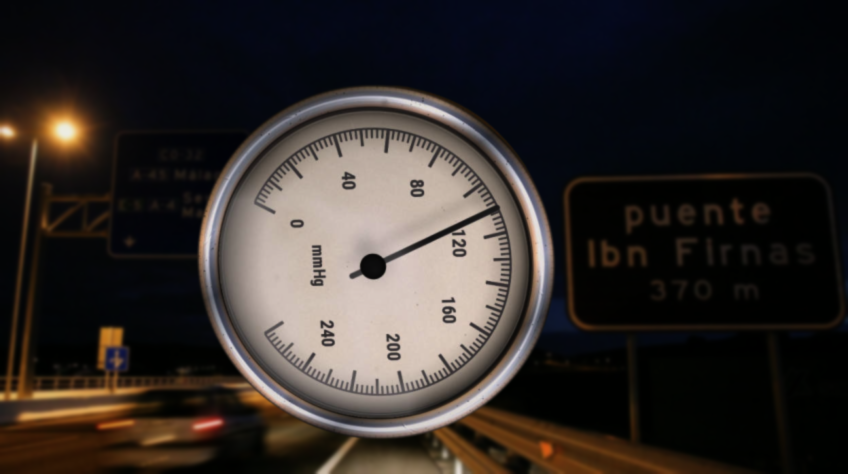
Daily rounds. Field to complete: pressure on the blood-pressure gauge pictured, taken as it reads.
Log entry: 110 mmHg
